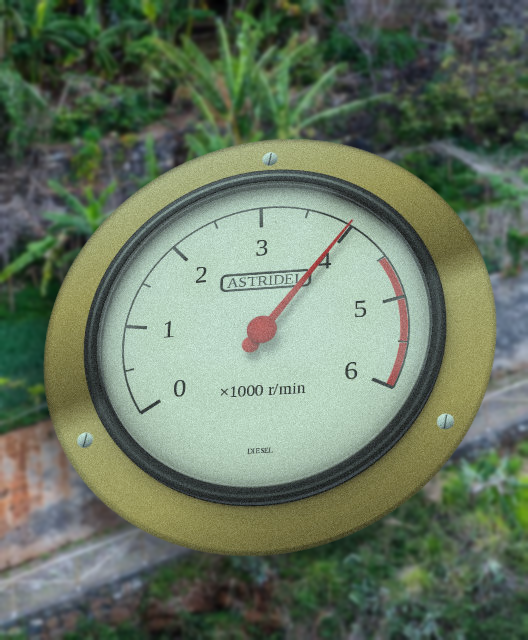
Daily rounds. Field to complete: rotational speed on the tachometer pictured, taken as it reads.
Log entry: 4000 rpm
